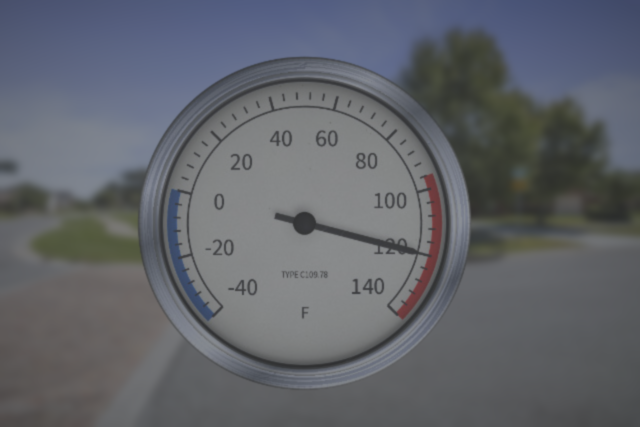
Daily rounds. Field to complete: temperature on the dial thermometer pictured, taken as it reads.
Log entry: 120 °F
